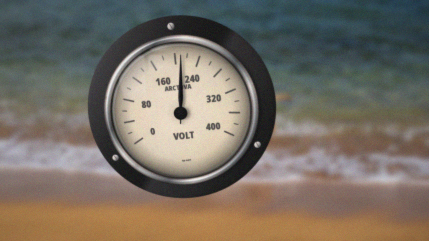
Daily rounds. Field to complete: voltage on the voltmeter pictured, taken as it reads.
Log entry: 210 V
